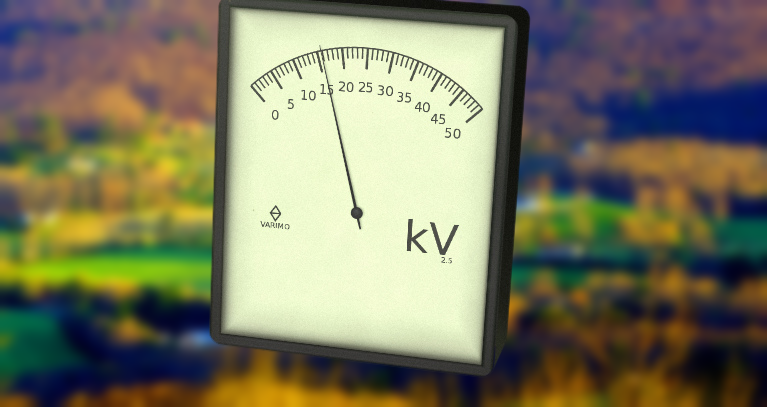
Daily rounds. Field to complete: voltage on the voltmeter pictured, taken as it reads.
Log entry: 16 kV
